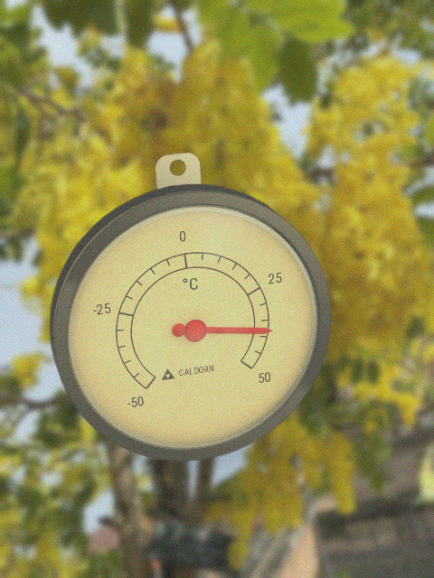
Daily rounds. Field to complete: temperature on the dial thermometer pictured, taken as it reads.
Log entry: 37.5 °C
